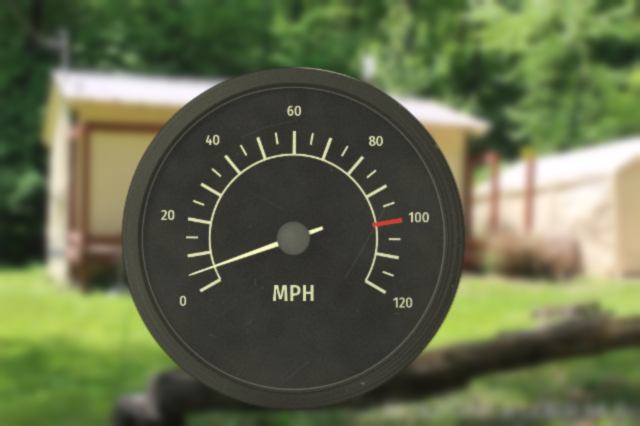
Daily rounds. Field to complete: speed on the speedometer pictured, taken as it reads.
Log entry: 5 mph
